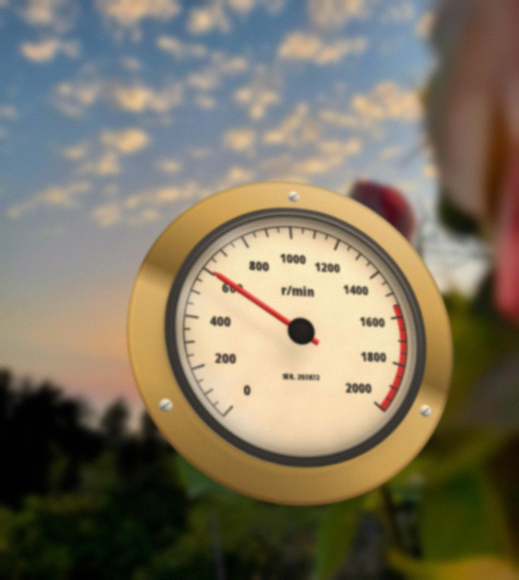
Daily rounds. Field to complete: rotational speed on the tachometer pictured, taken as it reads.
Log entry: 600 rpm
